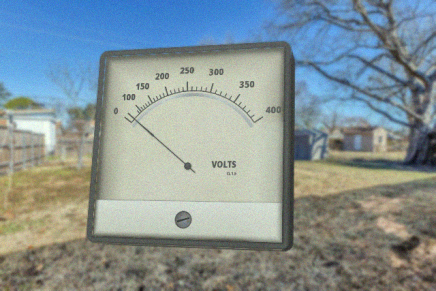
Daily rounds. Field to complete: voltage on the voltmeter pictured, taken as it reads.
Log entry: 50 V
